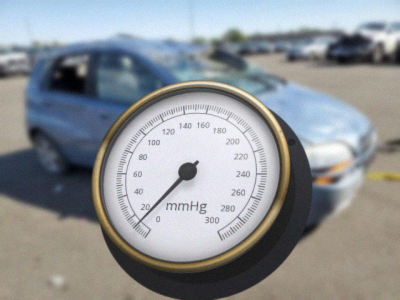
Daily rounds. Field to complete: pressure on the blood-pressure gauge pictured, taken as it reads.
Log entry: 10 mmHg
